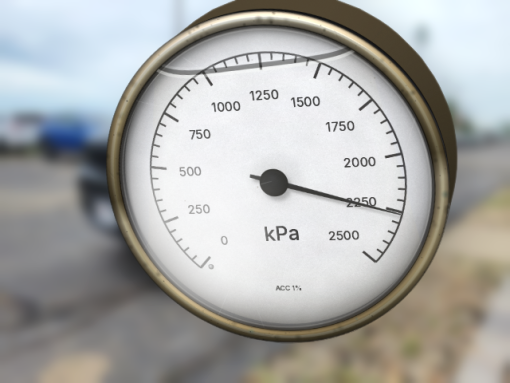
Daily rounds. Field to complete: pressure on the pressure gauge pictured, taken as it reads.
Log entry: 2250 kPa
